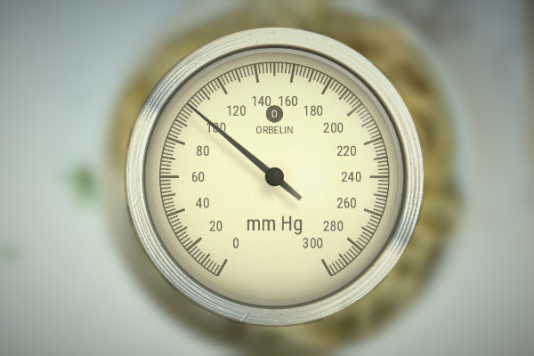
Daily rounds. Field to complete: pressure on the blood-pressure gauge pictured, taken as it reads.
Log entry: 100 mmHg
